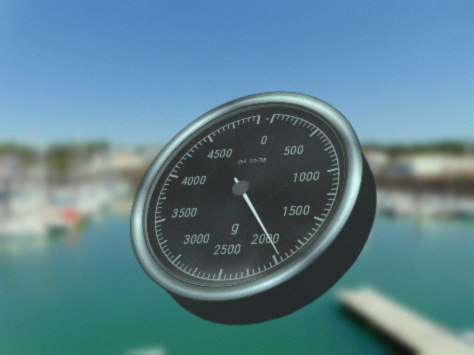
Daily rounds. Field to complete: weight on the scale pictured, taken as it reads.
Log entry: 1950 g
